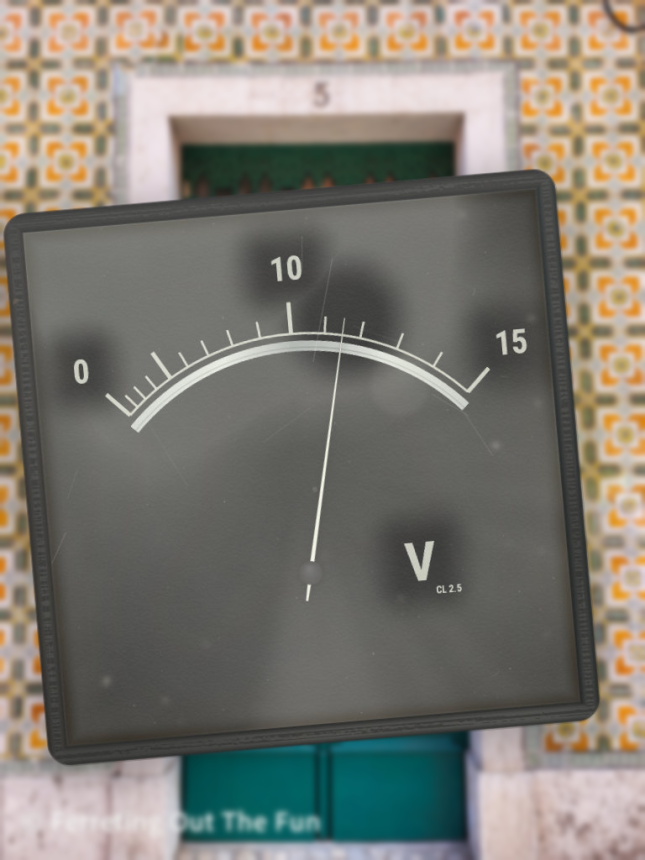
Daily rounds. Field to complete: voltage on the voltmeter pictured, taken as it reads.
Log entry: 11.5 V
